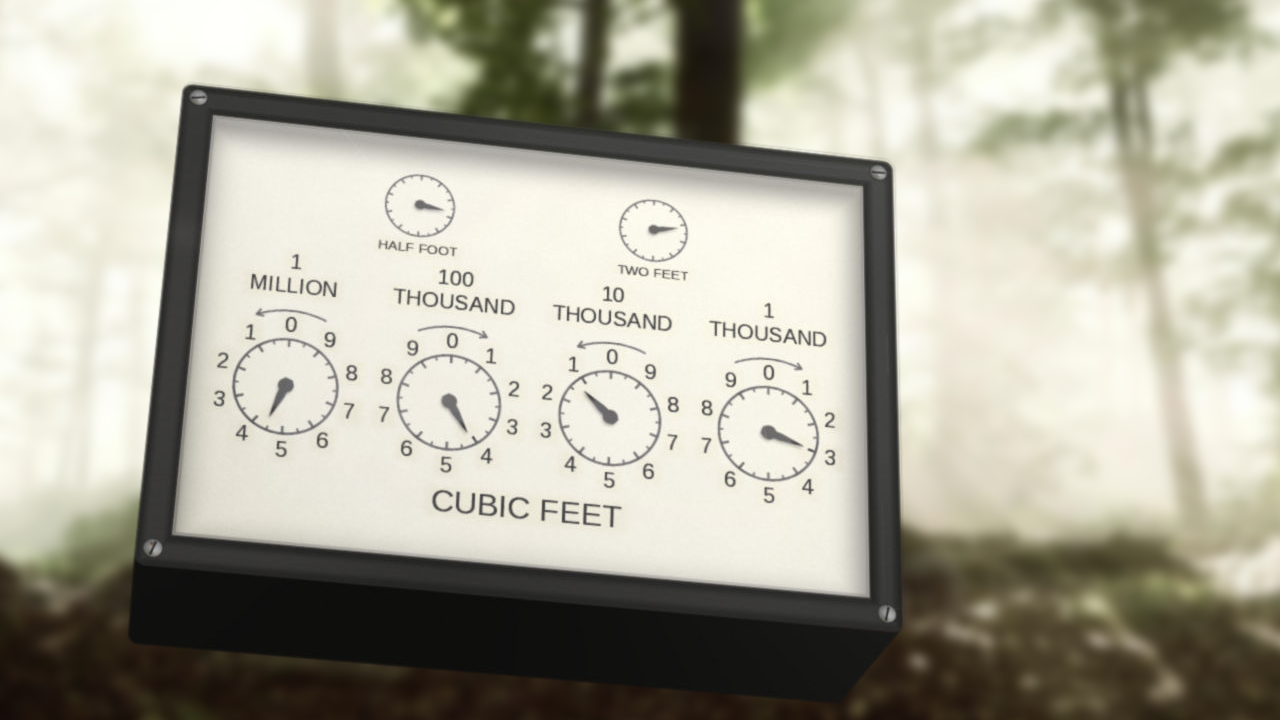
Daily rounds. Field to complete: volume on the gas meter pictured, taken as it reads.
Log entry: 441300 ft³
